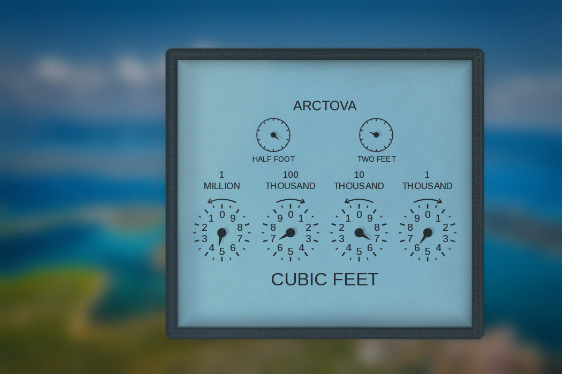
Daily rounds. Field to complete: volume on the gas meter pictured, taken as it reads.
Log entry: 466600 ft³
